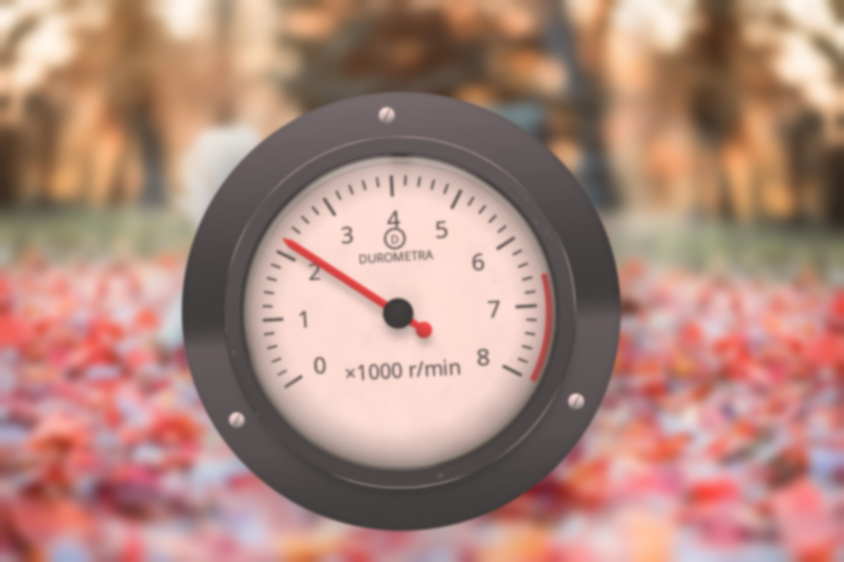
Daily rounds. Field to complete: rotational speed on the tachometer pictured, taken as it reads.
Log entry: 2200 rpm
